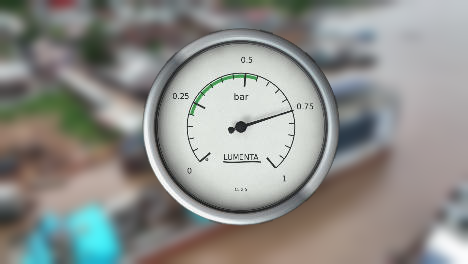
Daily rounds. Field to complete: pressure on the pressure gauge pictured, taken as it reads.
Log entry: 0.75 bar
